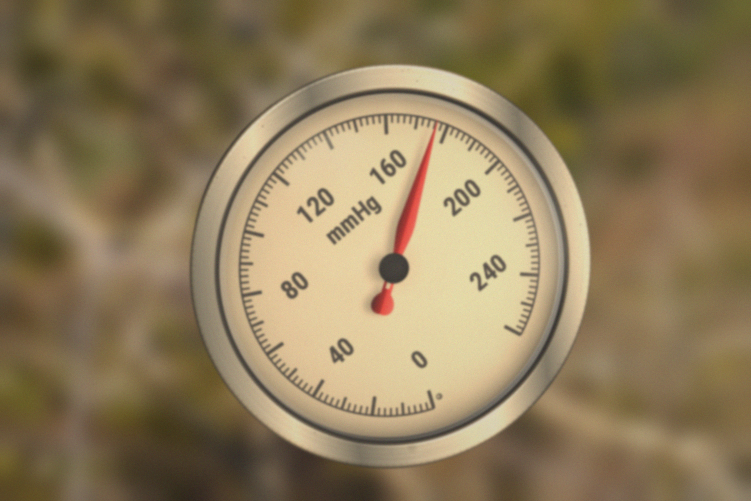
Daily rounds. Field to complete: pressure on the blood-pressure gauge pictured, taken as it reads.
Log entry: 176 mmHg
